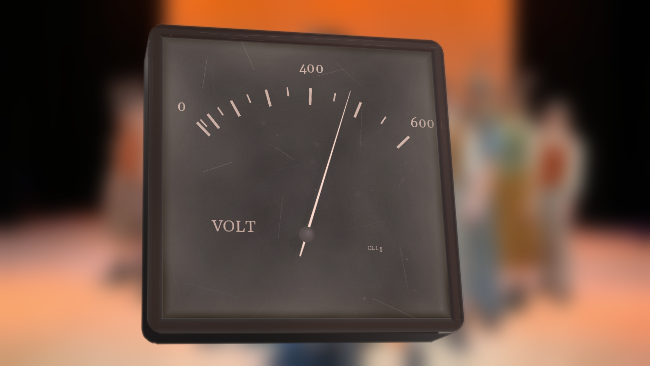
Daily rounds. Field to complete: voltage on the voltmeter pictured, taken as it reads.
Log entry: 475 V
